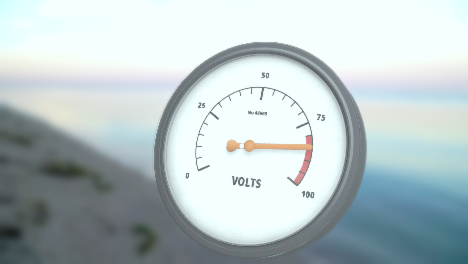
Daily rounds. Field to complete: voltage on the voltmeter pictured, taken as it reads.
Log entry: 85 V
